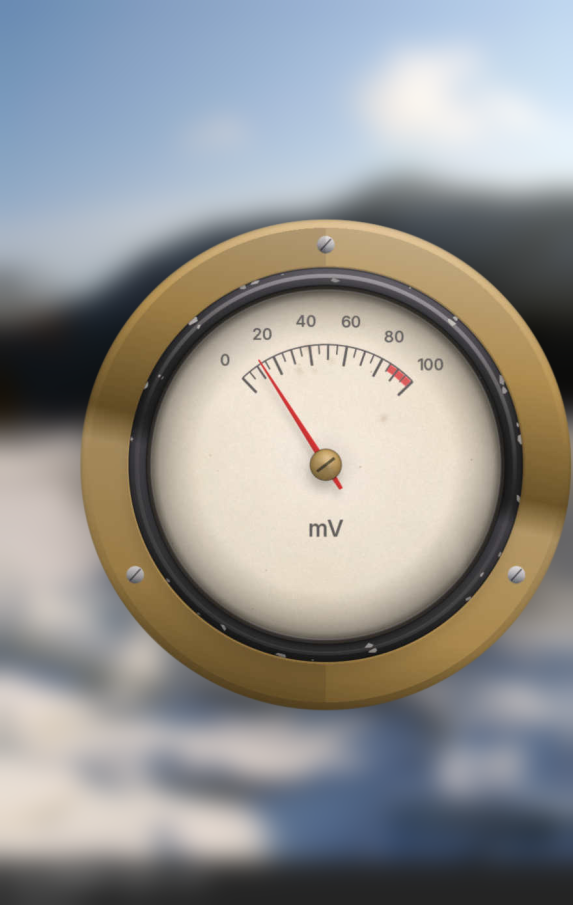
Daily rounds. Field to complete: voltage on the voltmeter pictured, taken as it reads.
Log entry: 12.5 mV
